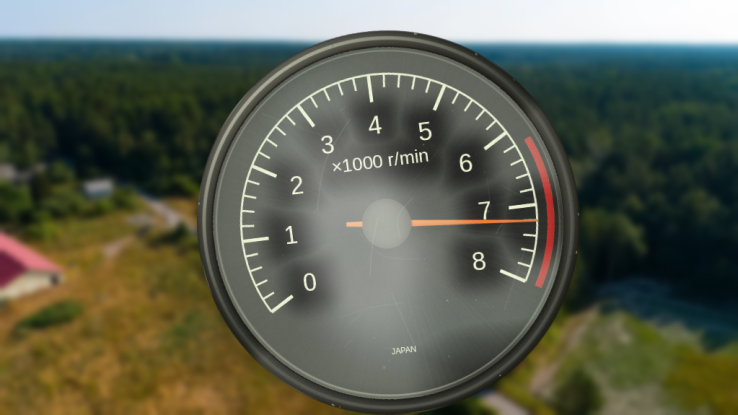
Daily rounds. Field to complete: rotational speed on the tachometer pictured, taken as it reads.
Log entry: 7200 rpm
